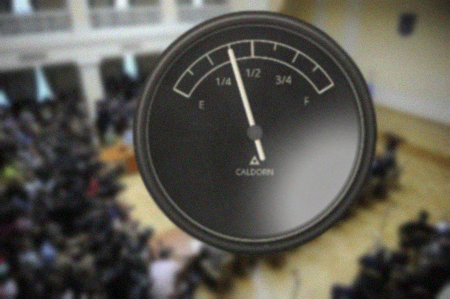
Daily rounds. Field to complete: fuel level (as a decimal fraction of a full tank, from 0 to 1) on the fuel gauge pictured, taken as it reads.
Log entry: 0.375
